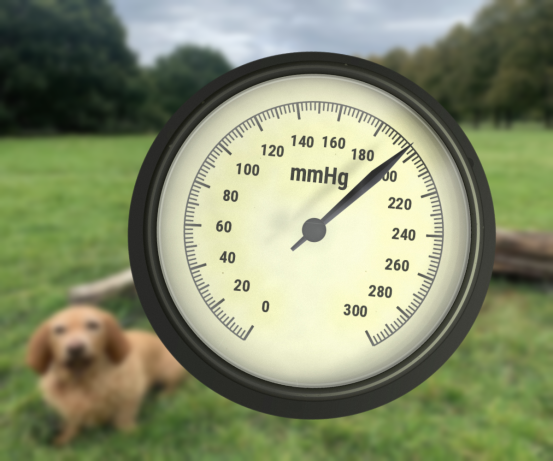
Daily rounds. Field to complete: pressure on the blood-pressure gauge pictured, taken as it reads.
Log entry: 196 mmHg
